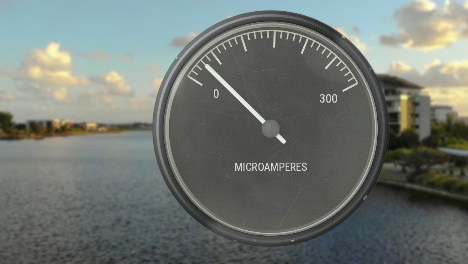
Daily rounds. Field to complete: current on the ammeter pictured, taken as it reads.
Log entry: 30 µA
